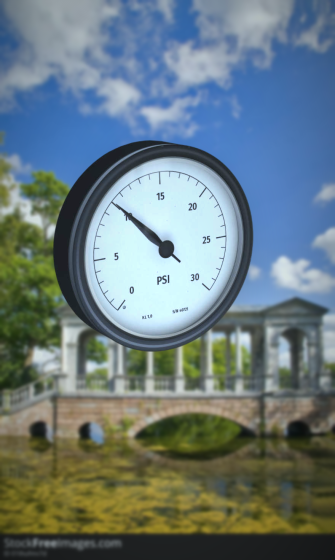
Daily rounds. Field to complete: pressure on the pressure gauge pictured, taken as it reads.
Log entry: 10 psi
